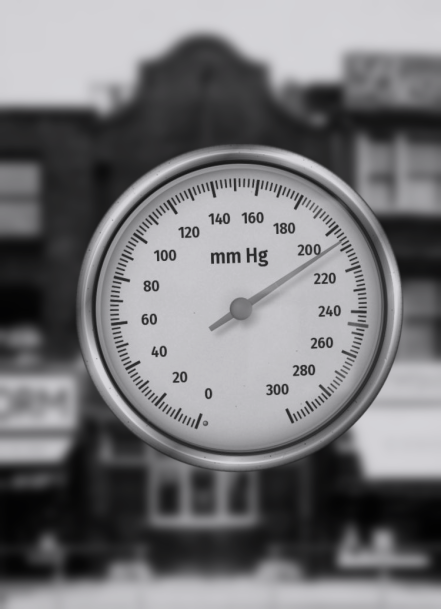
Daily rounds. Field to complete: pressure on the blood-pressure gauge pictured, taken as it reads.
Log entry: 206 mmHg
